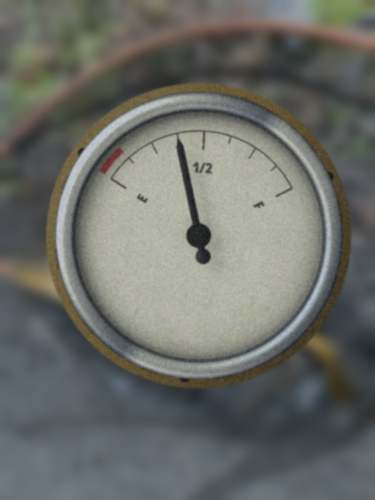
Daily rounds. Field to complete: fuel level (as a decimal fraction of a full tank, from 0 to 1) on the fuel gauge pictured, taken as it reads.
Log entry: 0.375
